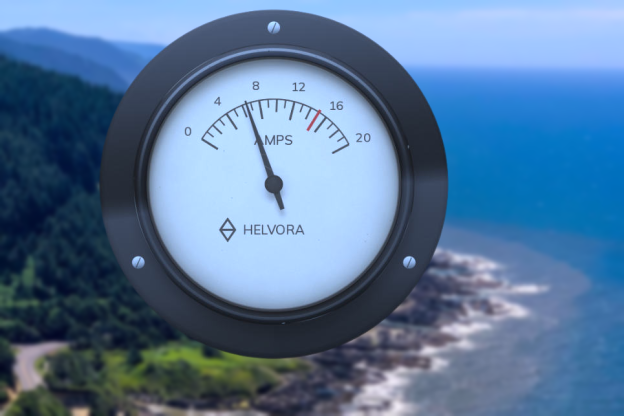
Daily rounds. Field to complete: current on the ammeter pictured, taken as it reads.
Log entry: 6.5 A
